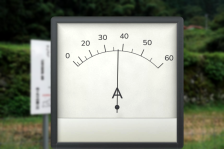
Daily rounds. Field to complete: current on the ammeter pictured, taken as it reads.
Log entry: 37.5 A
